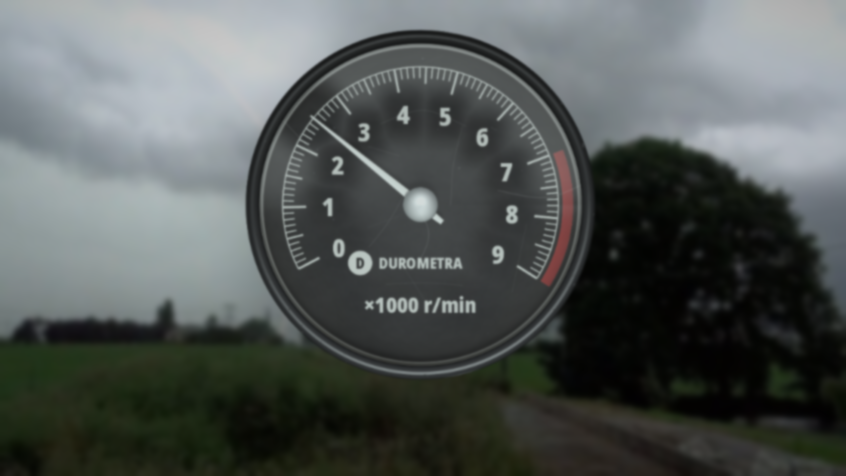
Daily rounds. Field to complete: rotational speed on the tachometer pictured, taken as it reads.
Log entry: 2500 rpm
